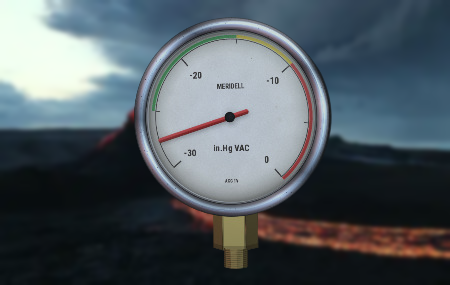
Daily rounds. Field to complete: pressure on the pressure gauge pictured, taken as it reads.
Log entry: -27.5 inHg
